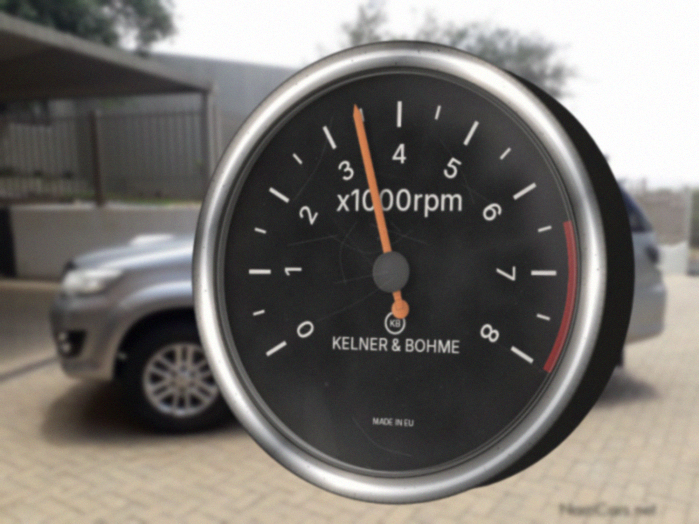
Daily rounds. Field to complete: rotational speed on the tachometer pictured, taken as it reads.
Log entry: 3500 rpm
